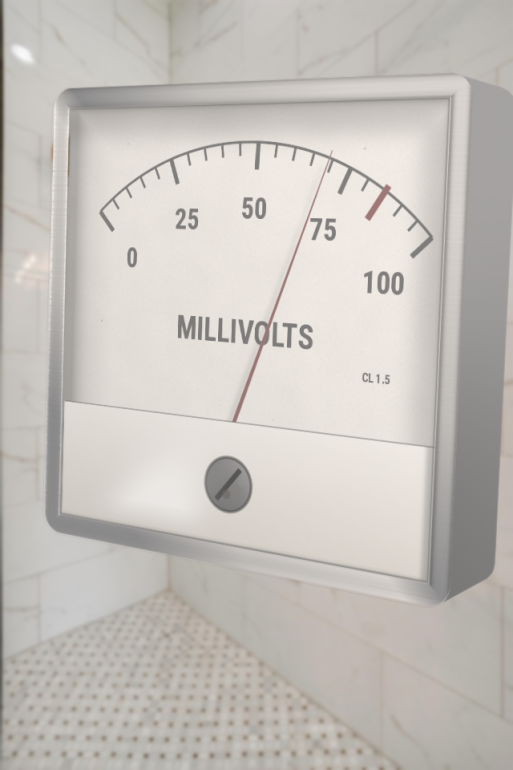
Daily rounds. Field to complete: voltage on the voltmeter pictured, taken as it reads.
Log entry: 70 mV
